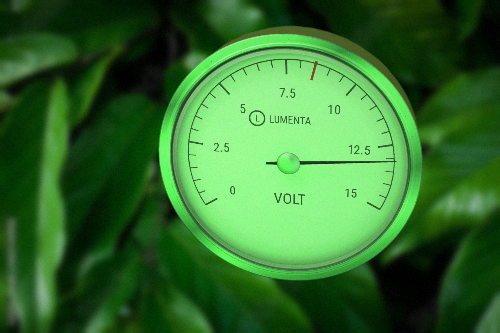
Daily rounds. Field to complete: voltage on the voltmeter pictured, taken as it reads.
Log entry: 13 V
